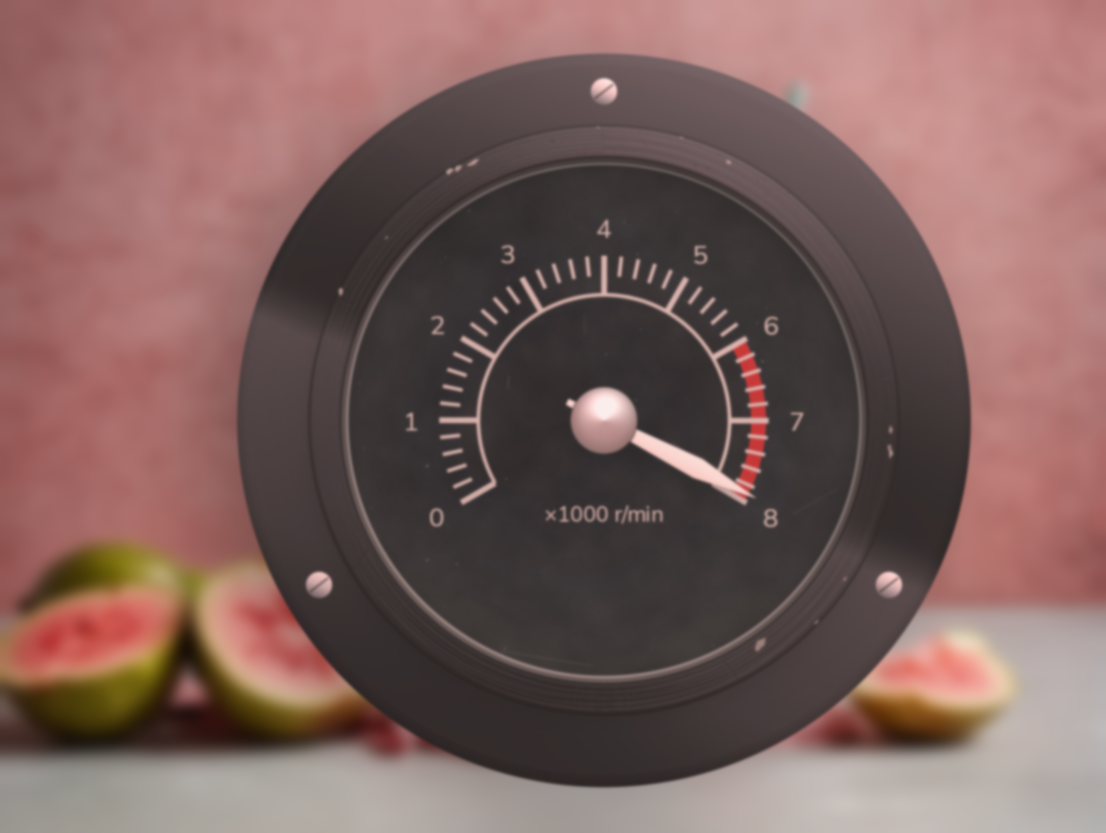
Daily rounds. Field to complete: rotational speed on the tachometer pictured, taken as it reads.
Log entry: 7900 rpm
